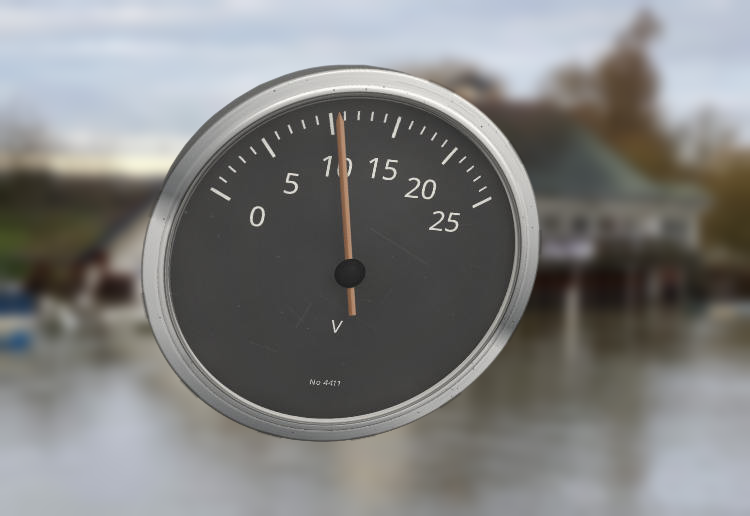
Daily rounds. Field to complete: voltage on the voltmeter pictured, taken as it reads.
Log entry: 10.5 V
